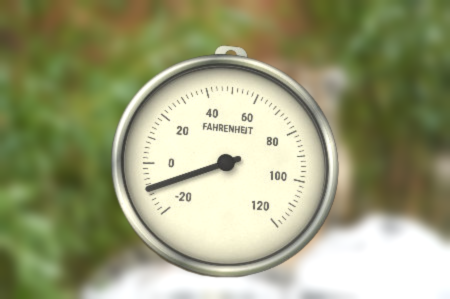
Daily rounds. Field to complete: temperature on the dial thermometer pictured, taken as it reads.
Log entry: -10 °F
